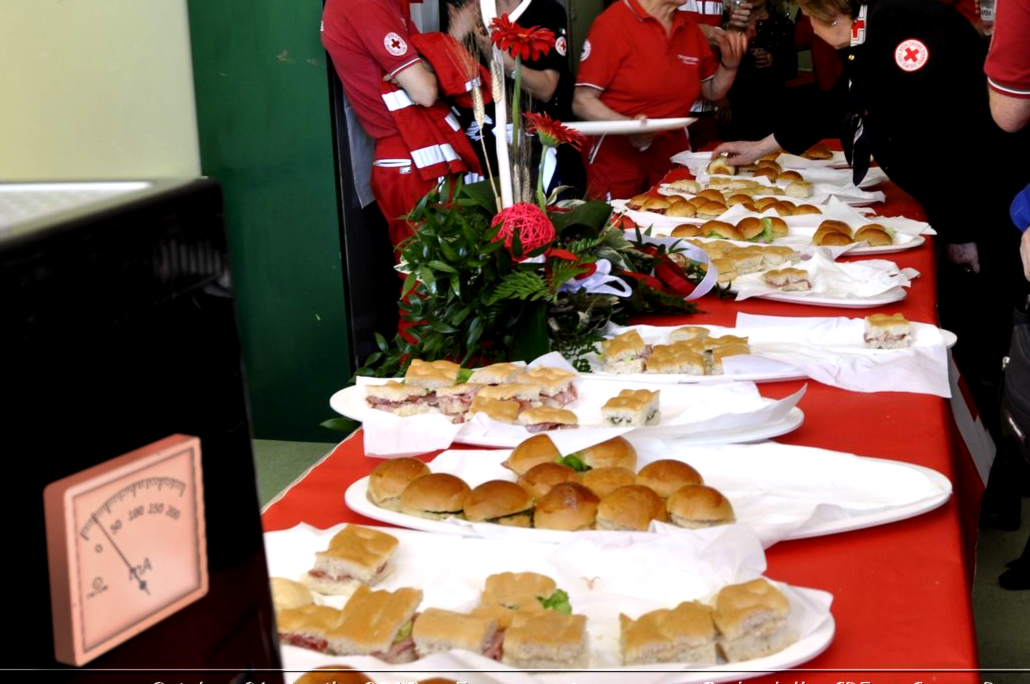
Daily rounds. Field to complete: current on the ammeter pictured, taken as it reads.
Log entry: 25 mA
